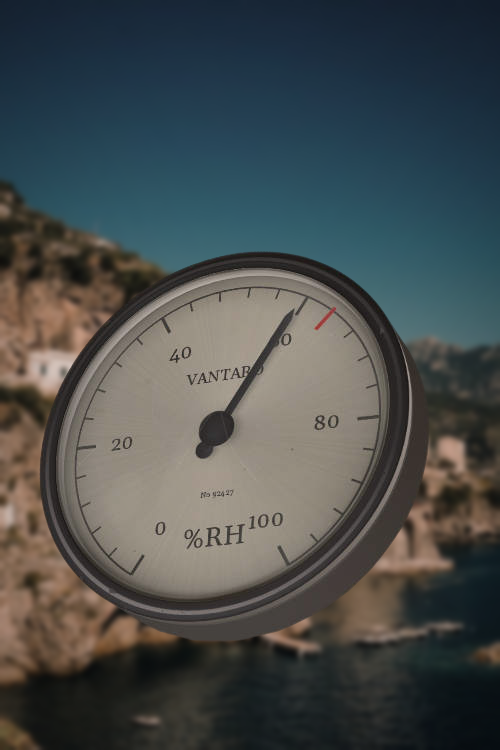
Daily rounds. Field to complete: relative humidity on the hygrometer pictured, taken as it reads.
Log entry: 60 %
